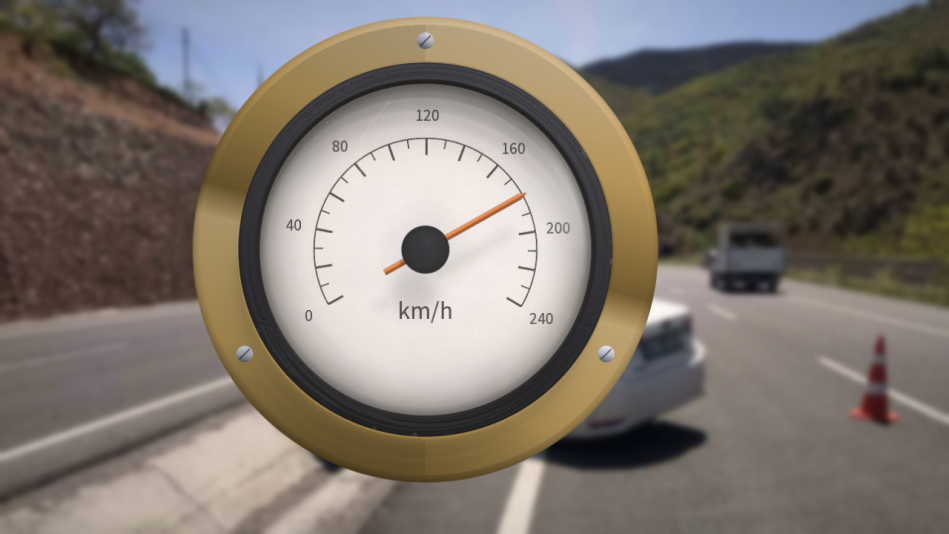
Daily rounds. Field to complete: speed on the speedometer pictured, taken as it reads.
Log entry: 180 km/h
